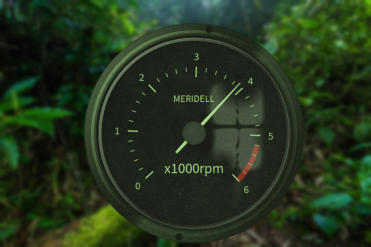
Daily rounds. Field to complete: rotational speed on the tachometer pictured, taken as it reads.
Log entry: 3900 rpm
